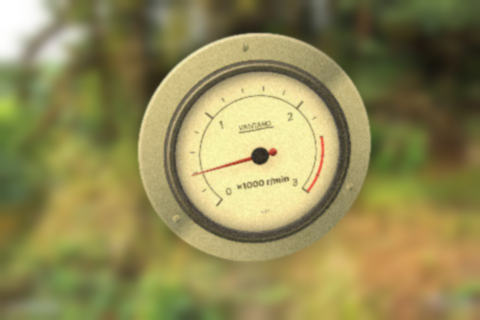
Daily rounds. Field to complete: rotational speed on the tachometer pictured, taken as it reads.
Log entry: 400 rpm
